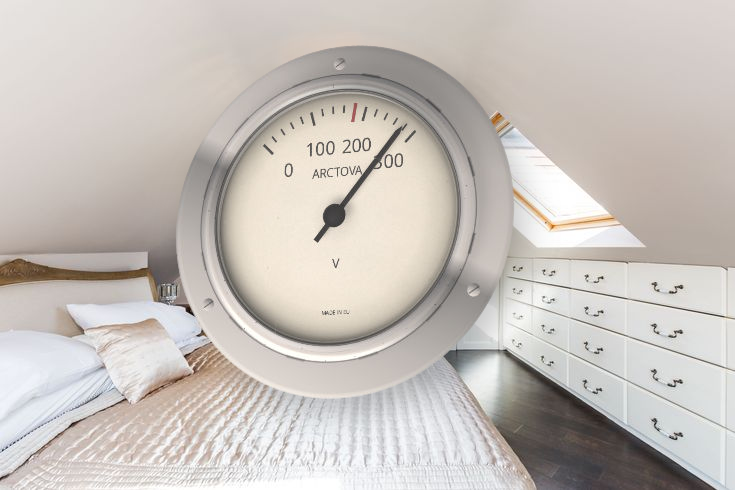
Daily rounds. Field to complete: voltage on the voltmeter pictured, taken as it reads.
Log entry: 280 V
